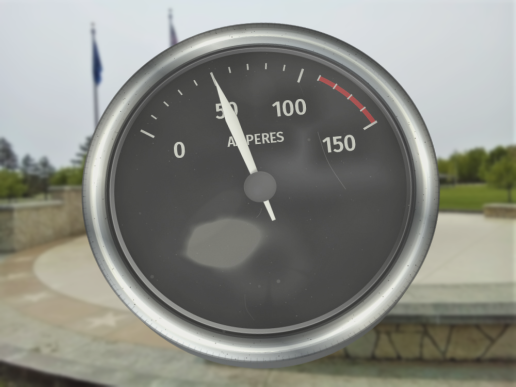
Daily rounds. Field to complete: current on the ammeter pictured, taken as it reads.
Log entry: 50 A
